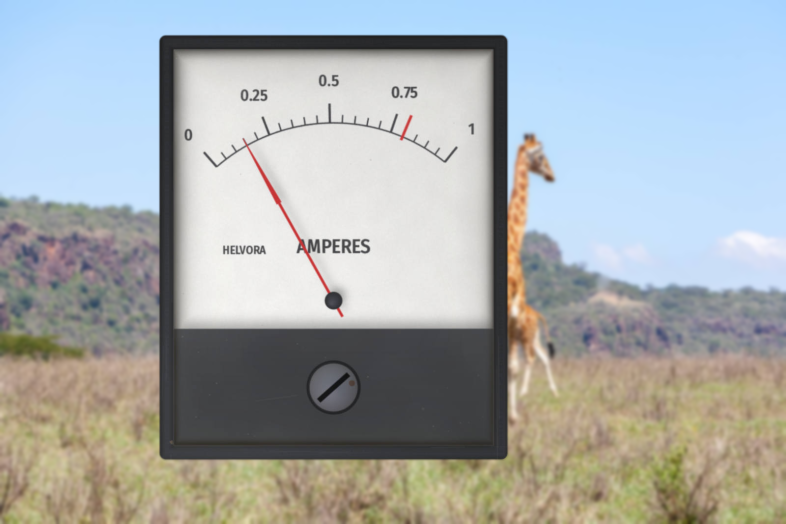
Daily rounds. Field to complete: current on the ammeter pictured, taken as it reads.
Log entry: 0.15 A
